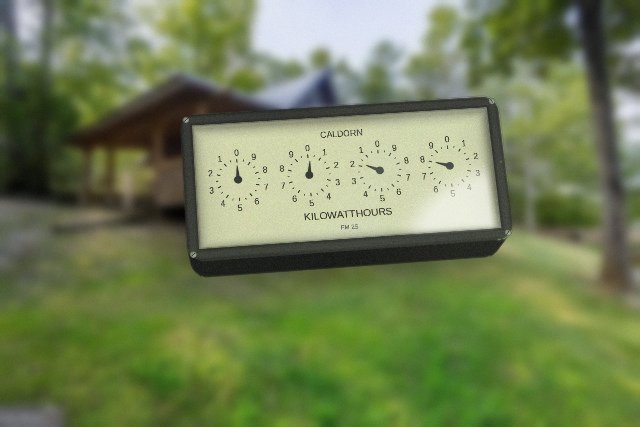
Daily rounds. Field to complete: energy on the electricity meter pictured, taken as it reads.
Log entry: 18 kWh
